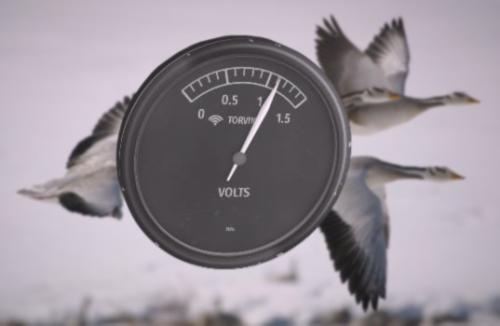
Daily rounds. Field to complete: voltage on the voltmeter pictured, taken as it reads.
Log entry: 1.1 V
